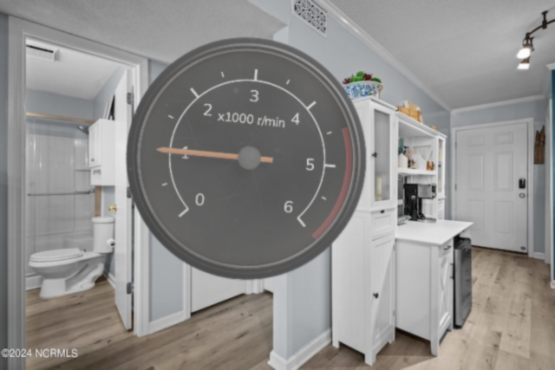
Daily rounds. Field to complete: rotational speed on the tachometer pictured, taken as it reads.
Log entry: 1000 rpm
